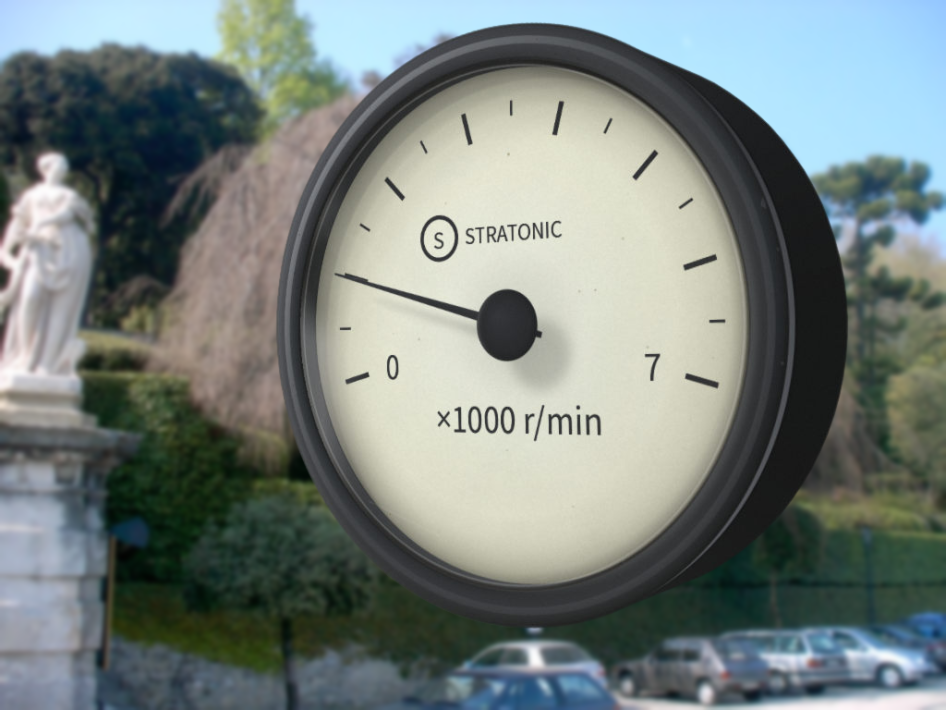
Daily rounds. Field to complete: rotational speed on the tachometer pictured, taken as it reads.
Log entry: 1000 rpm
